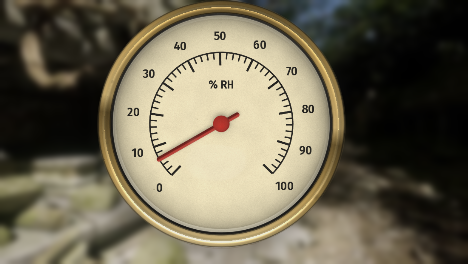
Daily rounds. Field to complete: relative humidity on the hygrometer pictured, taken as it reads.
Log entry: 6 %
